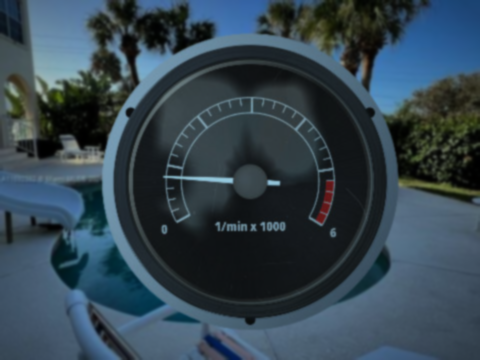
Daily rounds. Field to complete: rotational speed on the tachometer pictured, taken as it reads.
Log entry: 800 rpm
